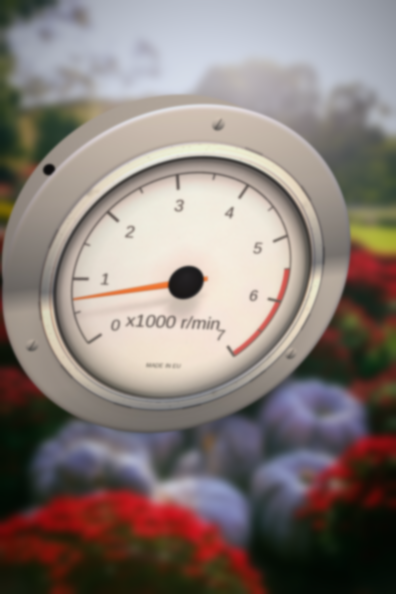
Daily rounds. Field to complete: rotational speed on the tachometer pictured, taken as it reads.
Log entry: 750 rpm
